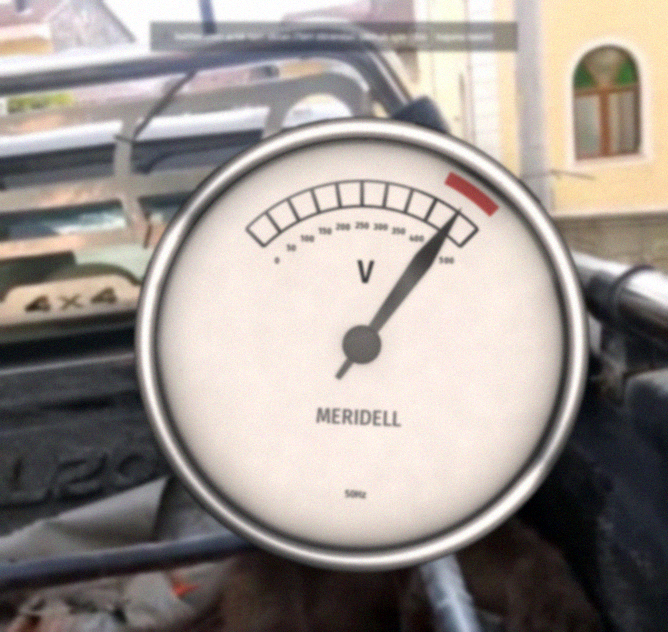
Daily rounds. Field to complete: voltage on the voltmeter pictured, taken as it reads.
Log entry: 450 V
